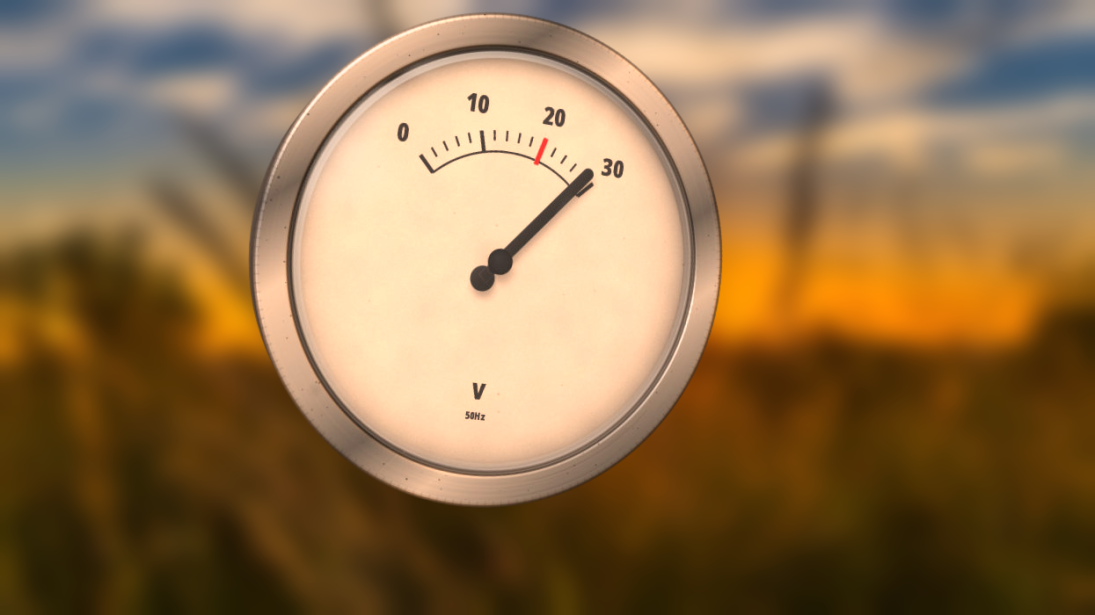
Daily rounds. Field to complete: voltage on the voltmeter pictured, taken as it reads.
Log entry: 28 V
